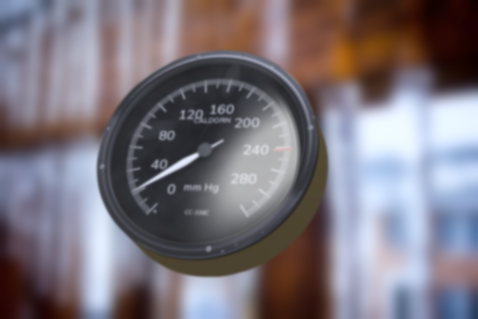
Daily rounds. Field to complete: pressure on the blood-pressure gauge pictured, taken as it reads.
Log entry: 20 mmHg
